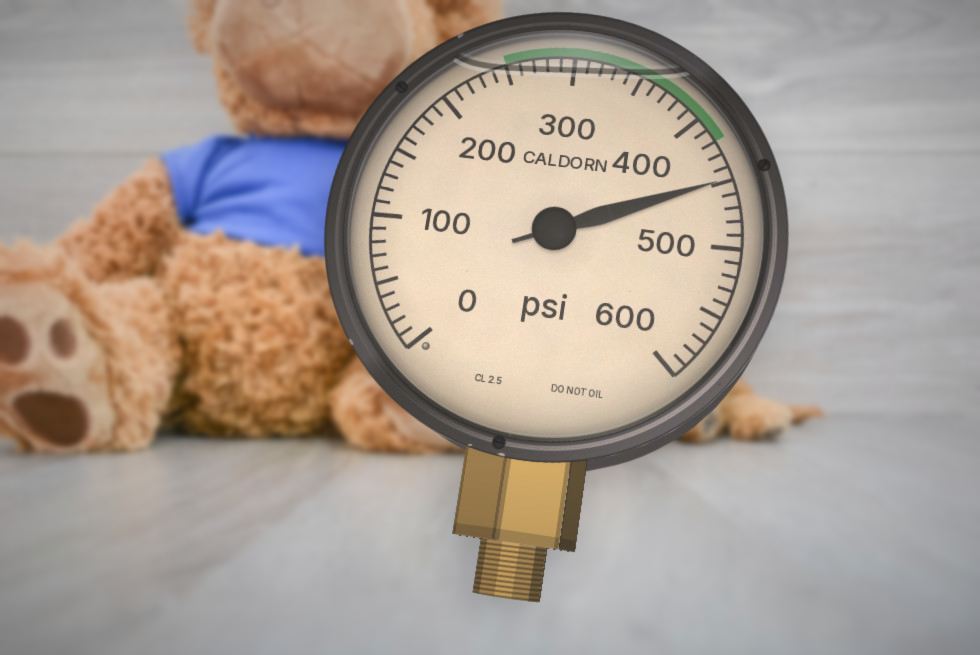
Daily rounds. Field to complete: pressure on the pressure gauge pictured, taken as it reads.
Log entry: 450 psi
